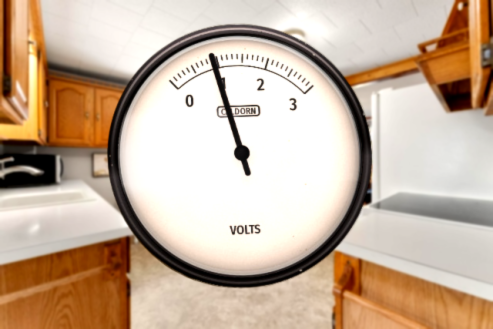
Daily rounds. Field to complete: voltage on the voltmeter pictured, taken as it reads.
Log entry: 0.9 V
